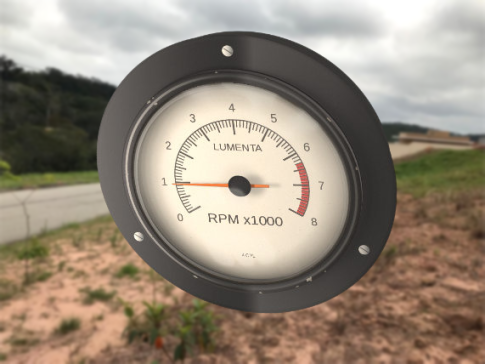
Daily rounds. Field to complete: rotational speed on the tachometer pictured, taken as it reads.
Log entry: 1000 rpm
